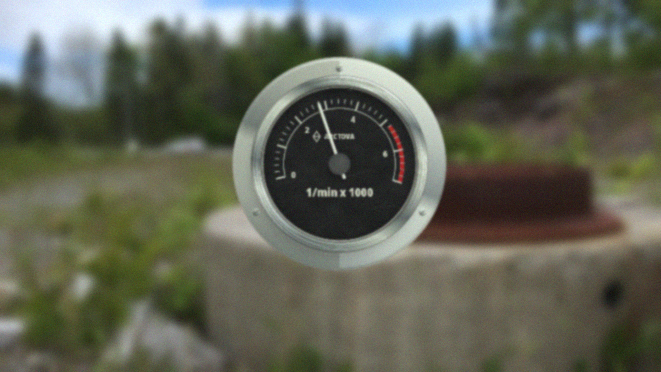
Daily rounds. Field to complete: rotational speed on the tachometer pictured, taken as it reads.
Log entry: 2800 rpm
